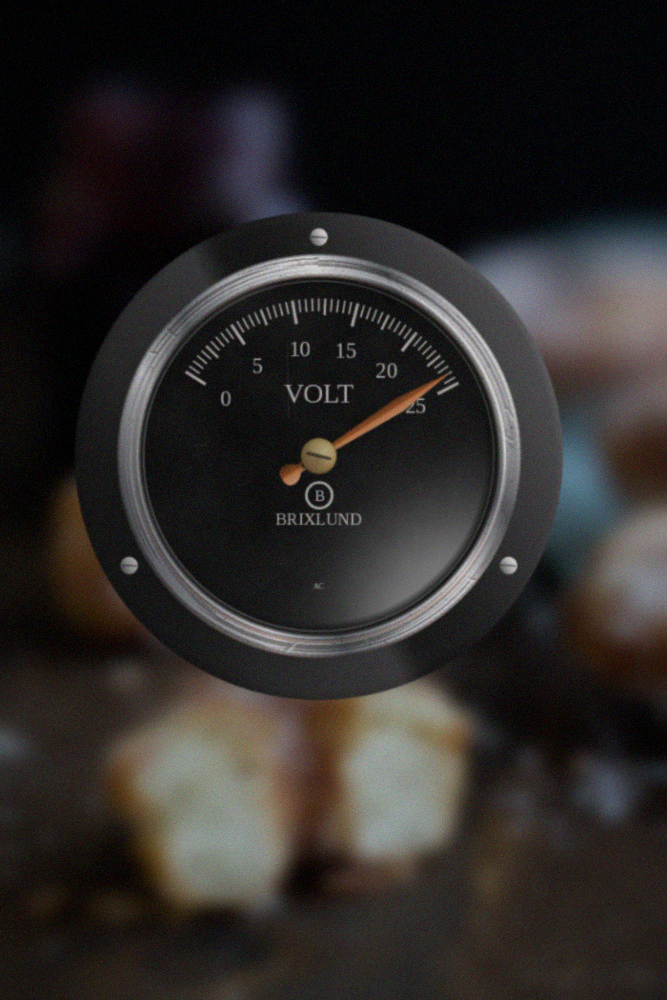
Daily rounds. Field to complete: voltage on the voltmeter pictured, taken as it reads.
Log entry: 24 V
